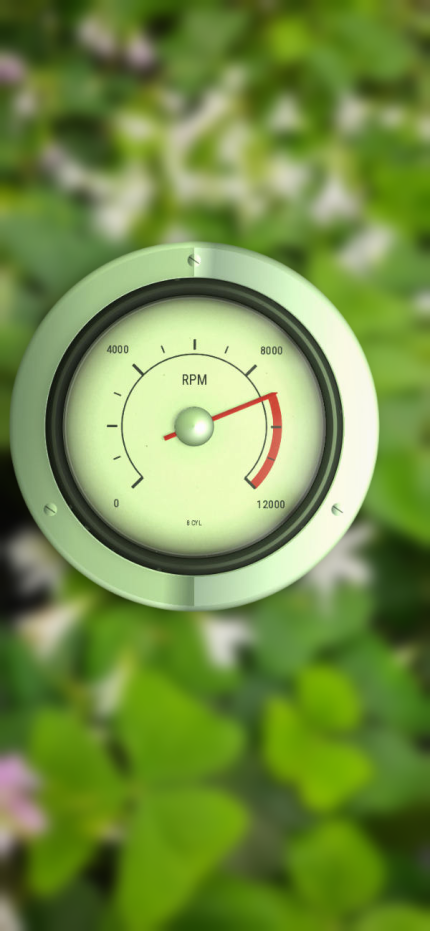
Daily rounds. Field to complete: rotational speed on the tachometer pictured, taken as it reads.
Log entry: 9000 rpm
